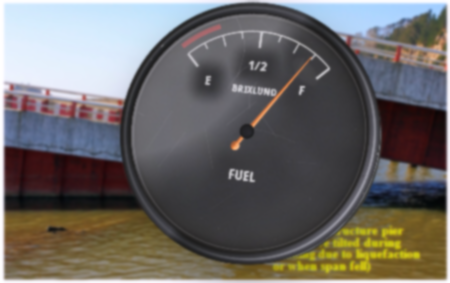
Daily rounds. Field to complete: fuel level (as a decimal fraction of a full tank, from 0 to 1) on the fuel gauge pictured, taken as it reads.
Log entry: 0.875
